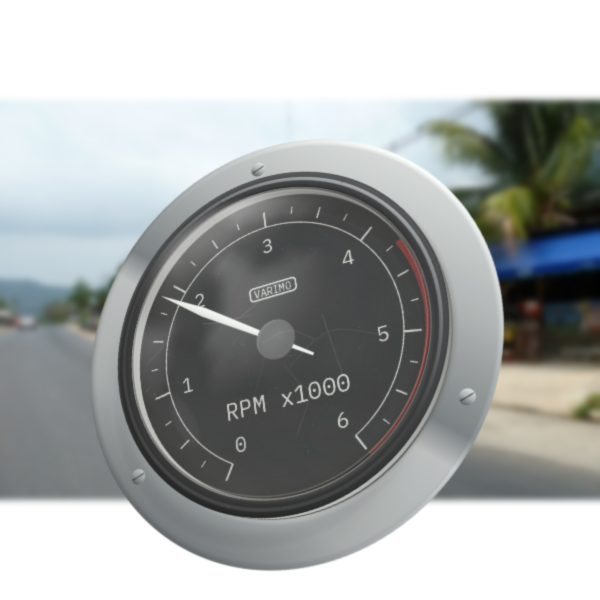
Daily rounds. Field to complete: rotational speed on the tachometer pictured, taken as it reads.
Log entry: 1875 rpm
